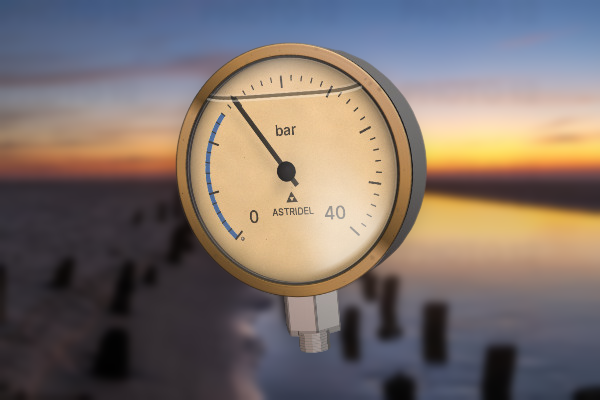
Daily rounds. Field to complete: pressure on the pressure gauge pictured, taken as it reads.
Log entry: 15 bar
